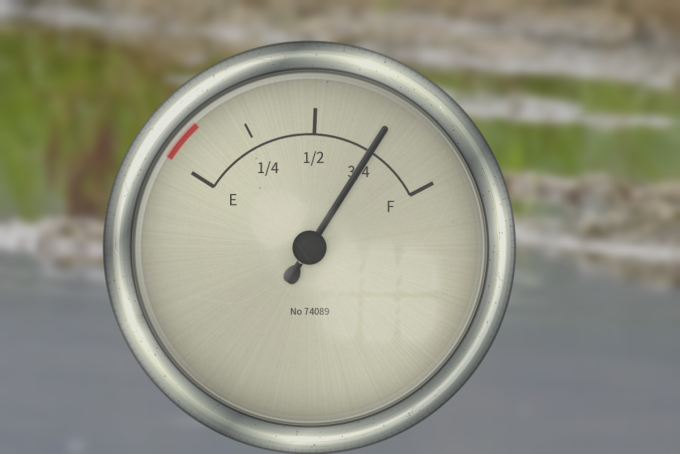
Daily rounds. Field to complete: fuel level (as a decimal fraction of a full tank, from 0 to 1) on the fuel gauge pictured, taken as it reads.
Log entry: 0.75
